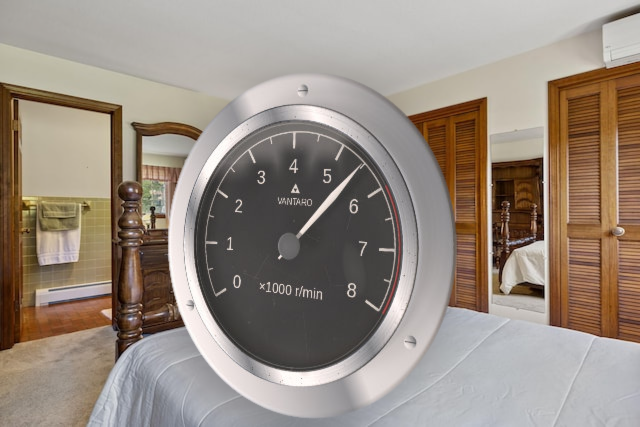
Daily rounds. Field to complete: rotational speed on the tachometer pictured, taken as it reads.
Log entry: 5500 rpm
